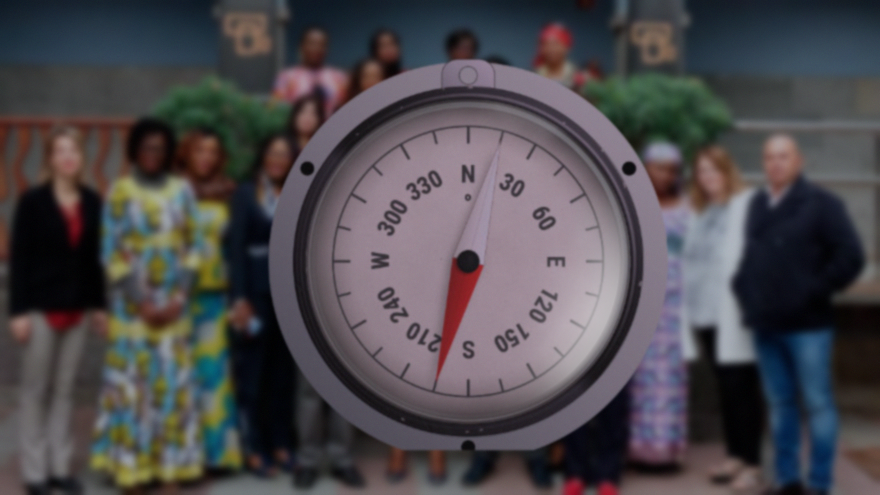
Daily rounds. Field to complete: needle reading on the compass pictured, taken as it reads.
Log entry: 195 °
